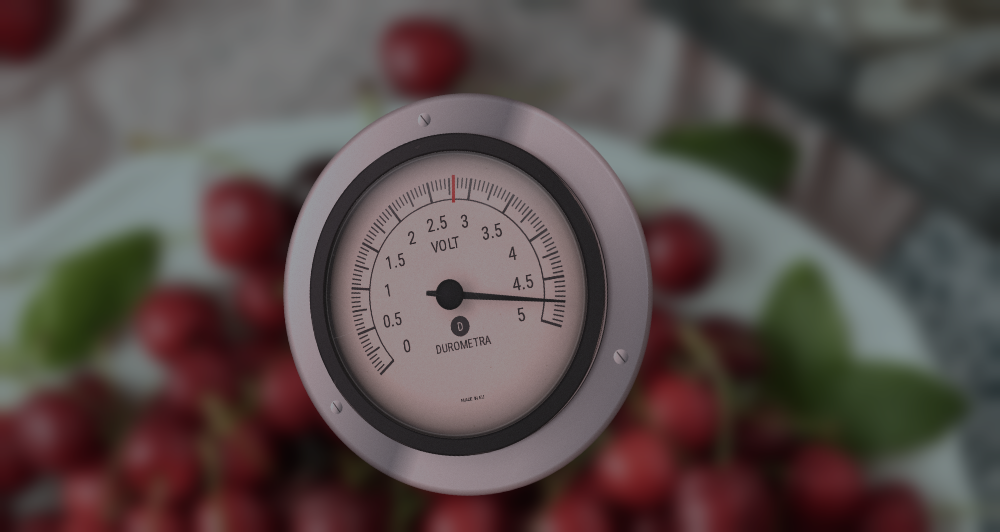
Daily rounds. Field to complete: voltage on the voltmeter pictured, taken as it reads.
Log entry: 4.75 V
